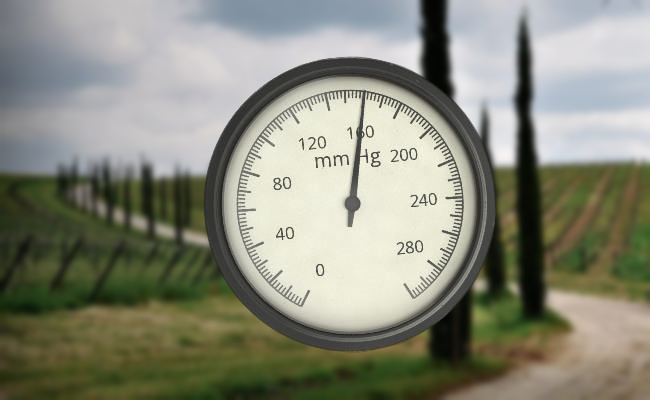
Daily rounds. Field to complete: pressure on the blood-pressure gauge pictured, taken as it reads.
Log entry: 160 mmHg
